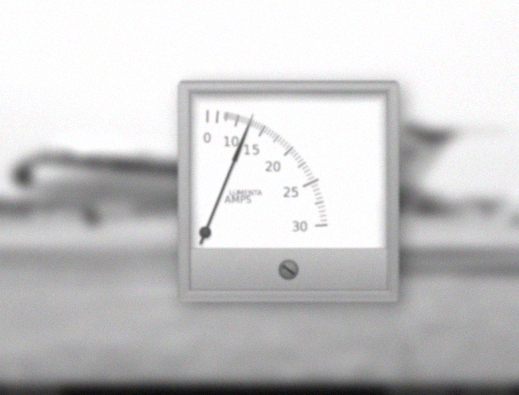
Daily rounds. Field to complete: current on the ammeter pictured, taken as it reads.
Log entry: 12.5 A
